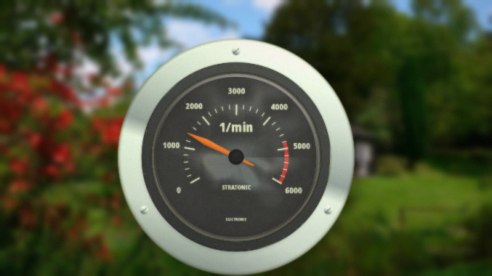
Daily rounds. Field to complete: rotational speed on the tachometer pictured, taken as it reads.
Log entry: 1400 rpm
